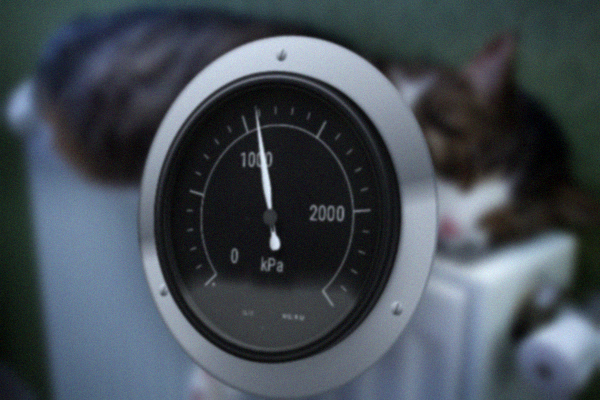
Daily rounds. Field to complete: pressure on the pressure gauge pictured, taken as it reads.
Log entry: 1100 kPa
